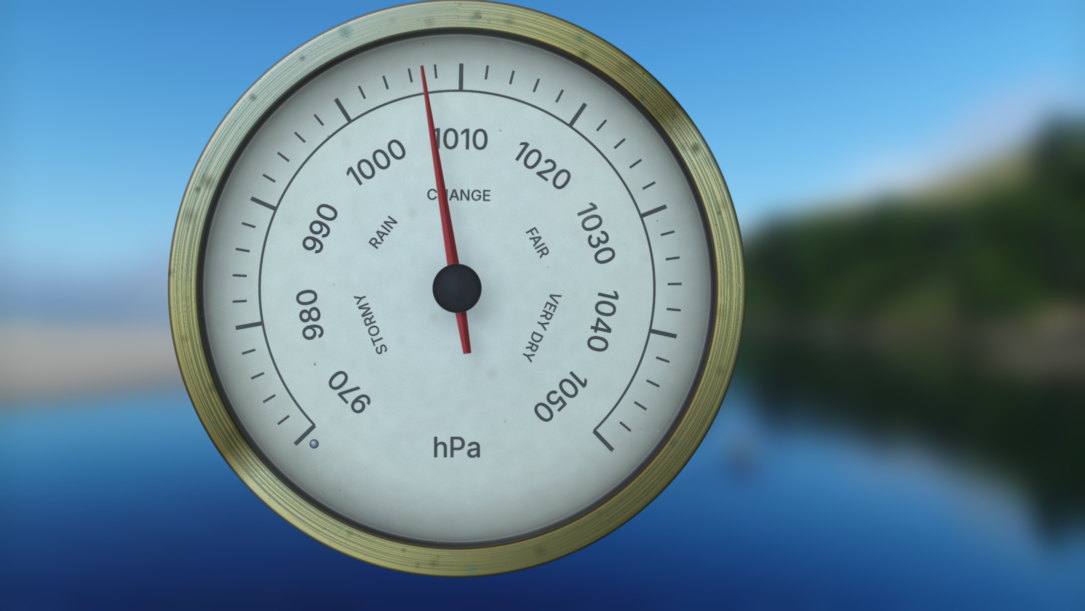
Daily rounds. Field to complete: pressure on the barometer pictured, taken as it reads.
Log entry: 1007 hPa
